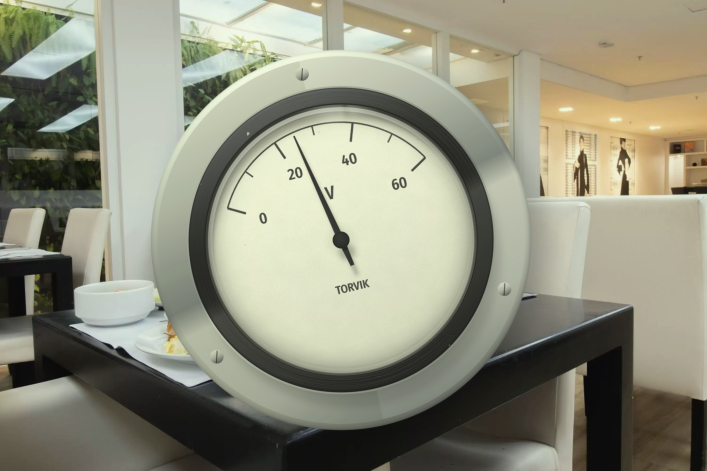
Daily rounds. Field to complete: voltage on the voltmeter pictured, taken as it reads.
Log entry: 25 V
